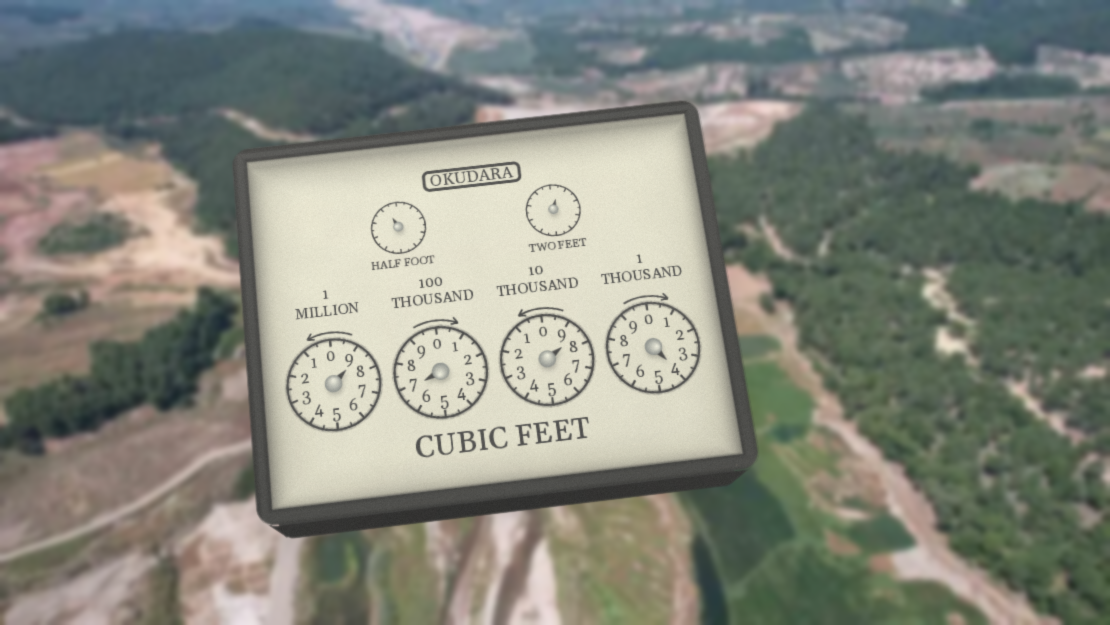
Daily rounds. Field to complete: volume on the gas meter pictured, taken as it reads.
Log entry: 868400 ft³
